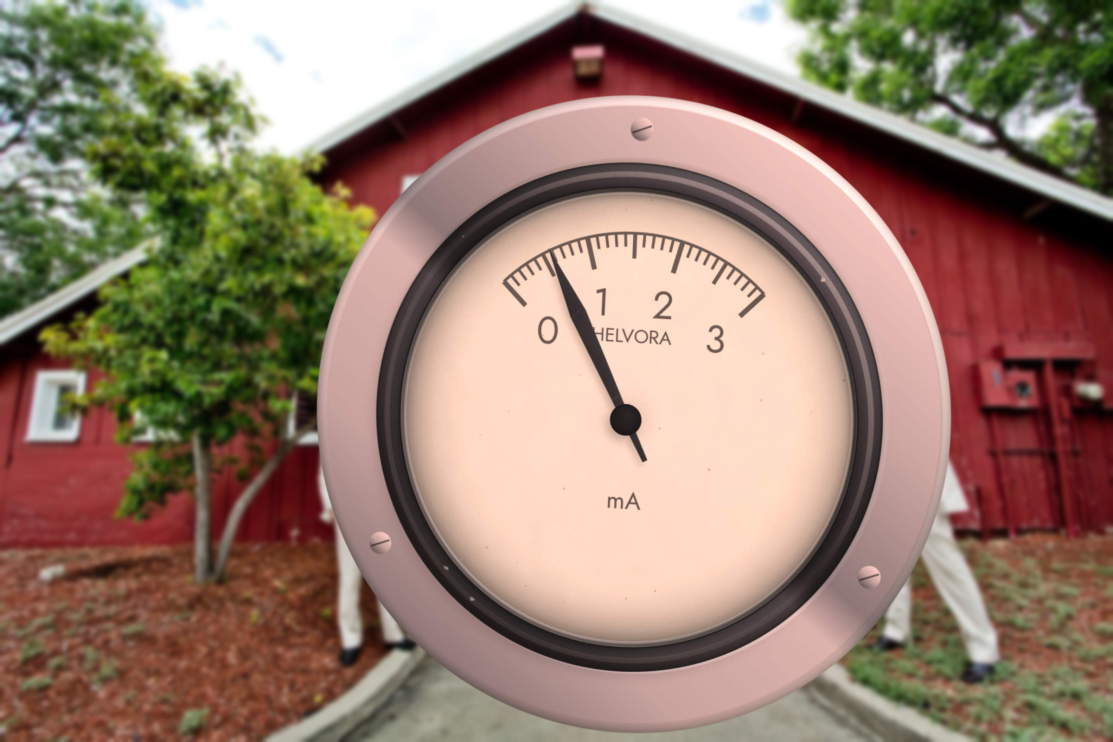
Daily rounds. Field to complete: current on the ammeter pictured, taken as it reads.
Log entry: 0.6 mA
